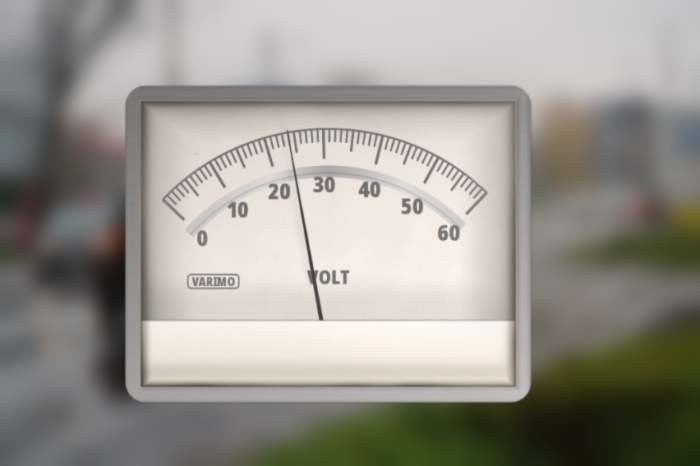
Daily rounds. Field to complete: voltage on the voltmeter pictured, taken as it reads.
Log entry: 24 V
